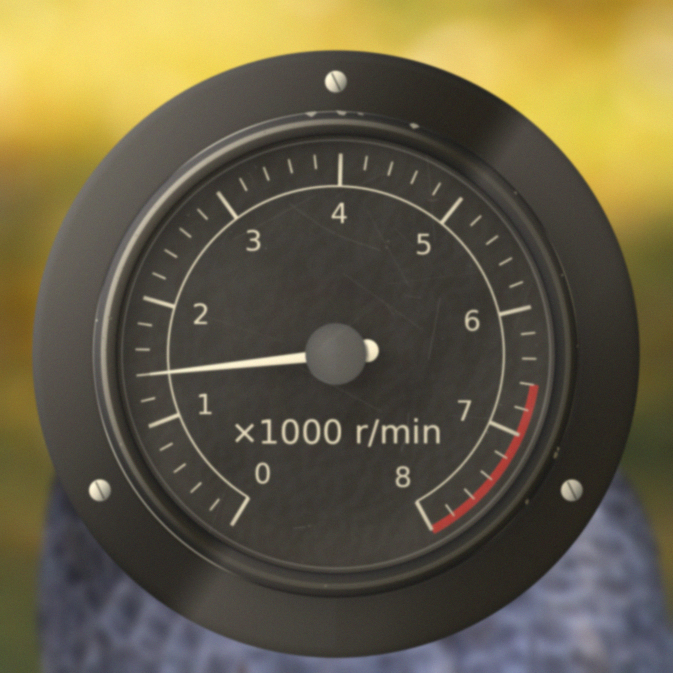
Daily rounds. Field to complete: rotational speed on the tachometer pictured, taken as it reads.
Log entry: 1400 rpm
